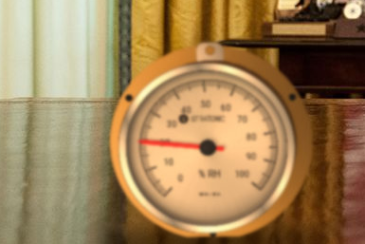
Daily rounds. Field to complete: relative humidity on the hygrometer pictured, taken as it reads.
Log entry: 20 %
